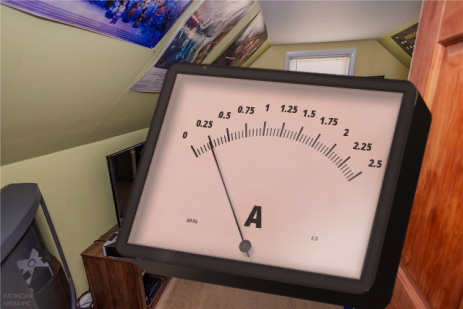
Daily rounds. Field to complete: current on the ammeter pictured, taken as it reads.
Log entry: 0.25 A
